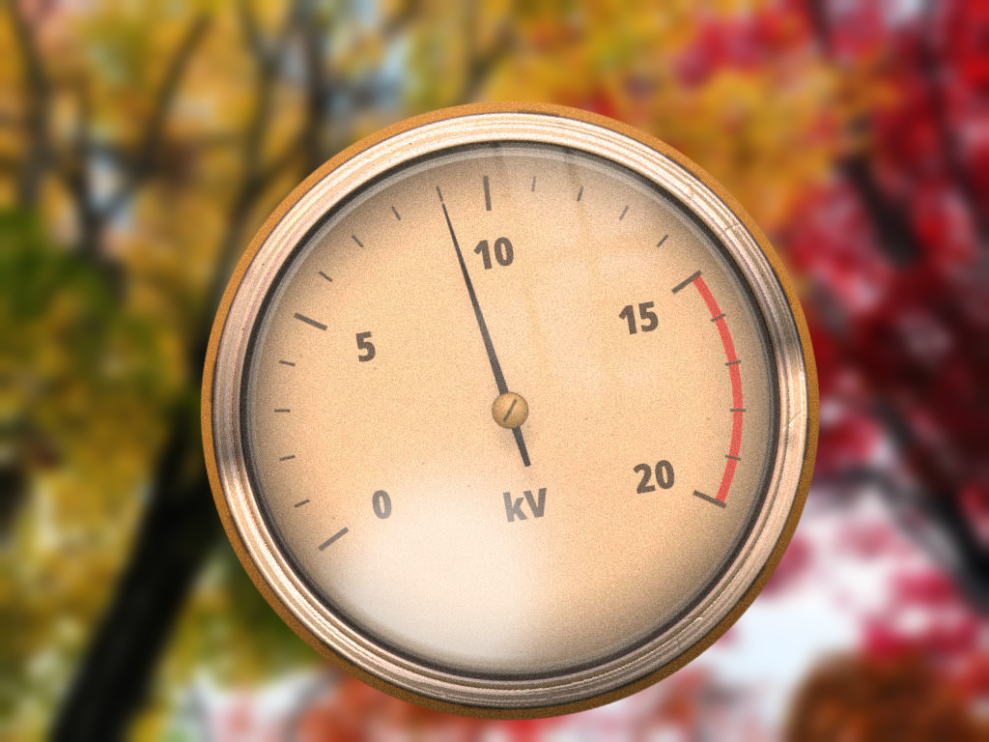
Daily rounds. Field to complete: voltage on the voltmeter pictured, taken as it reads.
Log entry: 9 kV
